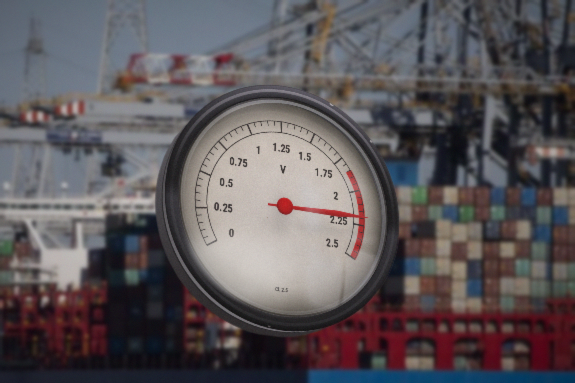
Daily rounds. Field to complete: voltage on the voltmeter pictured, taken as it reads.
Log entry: 2.2 V
